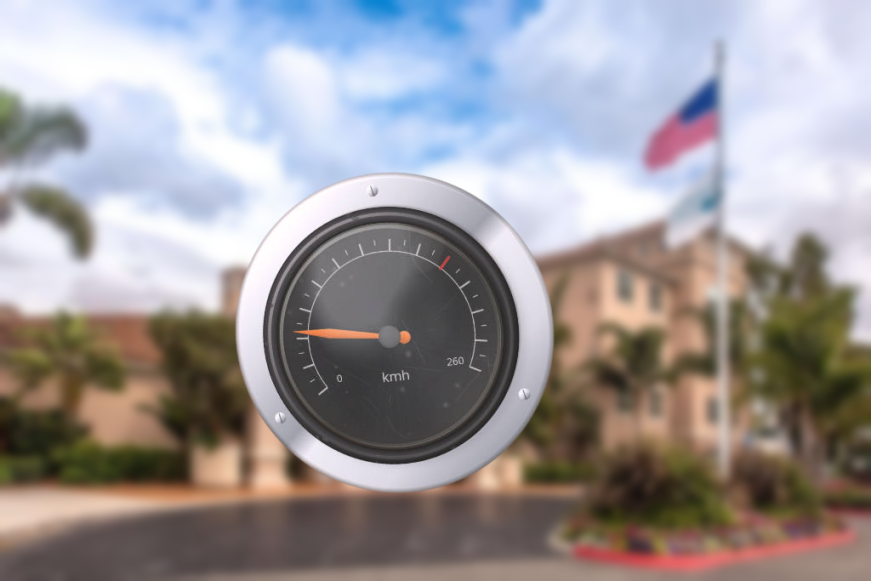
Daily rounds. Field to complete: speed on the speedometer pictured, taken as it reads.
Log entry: 45 km/h
